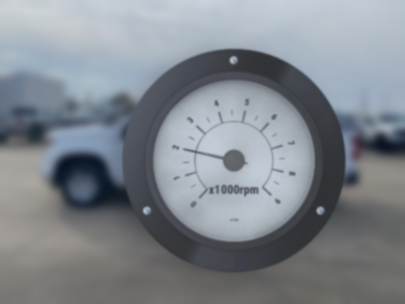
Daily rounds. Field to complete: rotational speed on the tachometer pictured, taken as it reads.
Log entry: 2000 rpm
